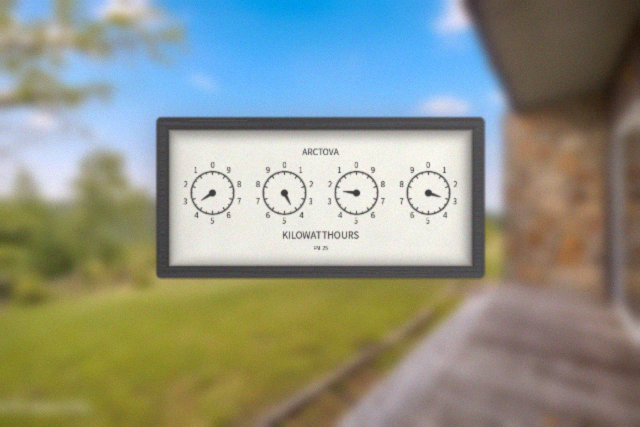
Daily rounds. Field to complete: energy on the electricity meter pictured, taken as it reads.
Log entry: 3423 kWh
